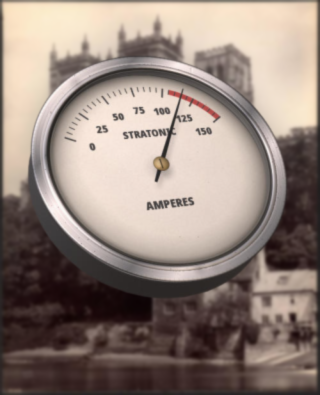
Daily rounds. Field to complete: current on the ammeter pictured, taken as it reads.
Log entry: 115 A
